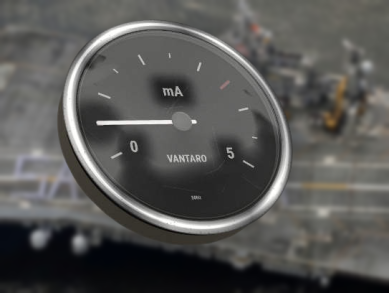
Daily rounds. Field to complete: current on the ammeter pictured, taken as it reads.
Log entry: 0.5 mA
